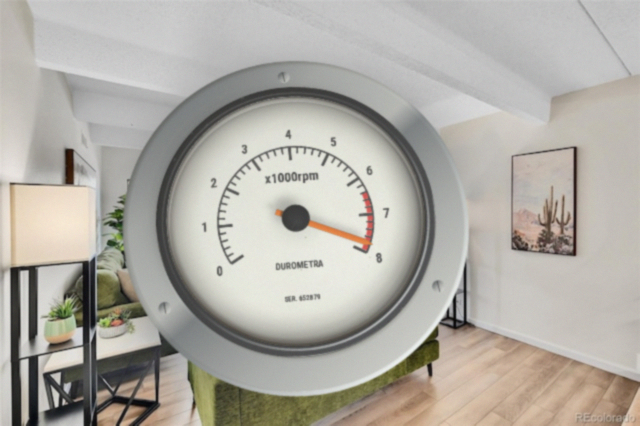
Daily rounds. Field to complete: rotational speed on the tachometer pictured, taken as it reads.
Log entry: 7800 rpm
